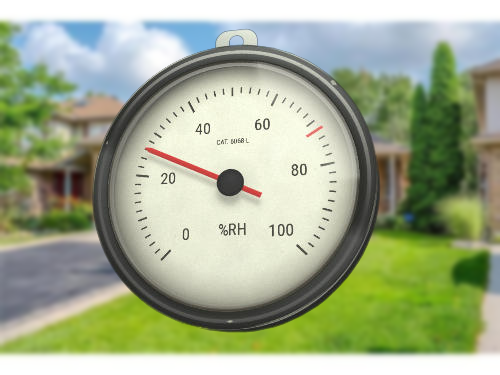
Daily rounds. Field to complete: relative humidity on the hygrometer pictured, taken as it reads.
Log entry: 26 %
